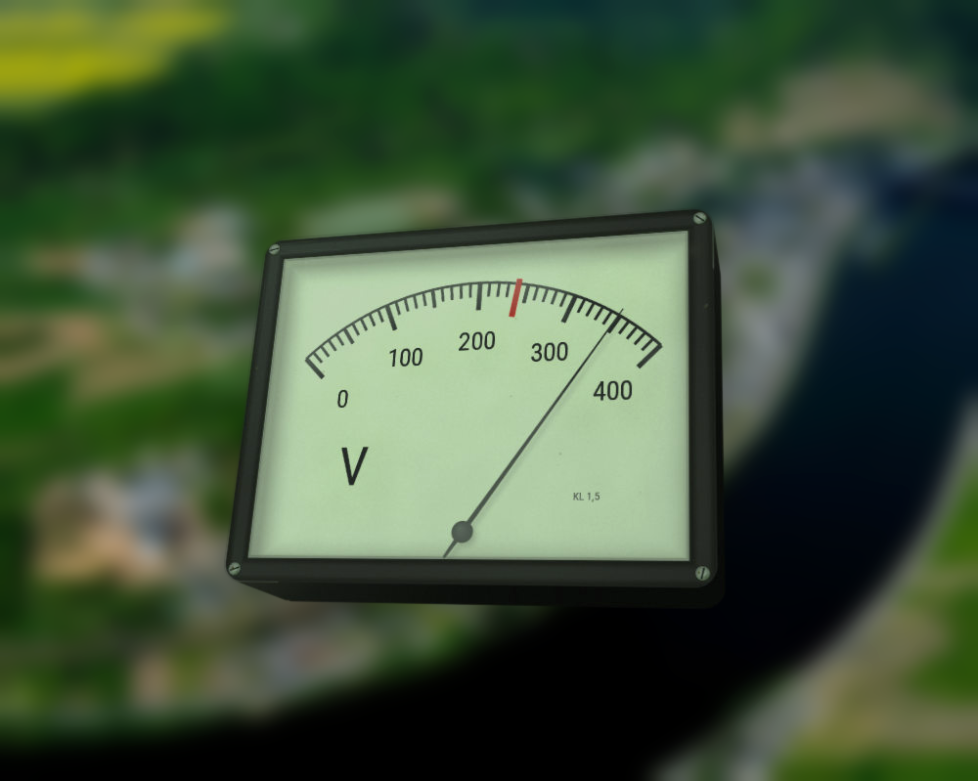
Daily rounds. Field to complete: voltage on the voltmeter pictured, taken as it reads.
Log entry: 350 V
